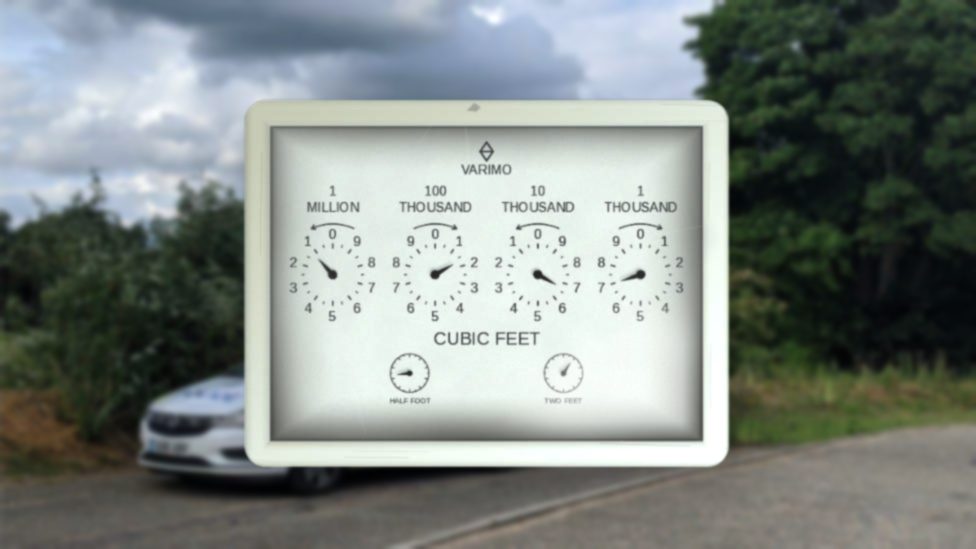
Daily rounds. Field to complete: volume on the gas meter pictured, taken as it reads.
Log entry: 116700 ft³
